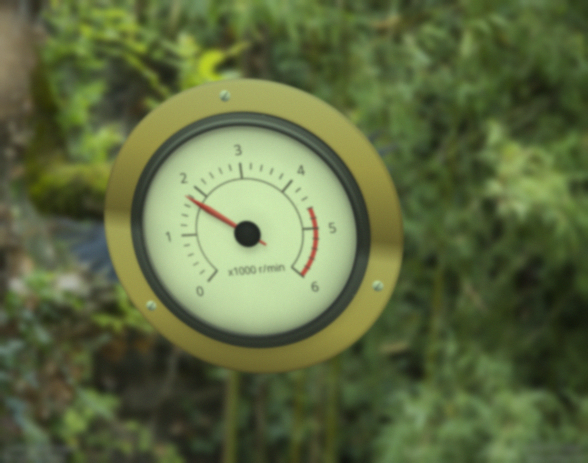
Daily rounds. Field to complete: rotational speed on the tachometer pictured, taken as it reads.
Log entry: 1800 rpm
